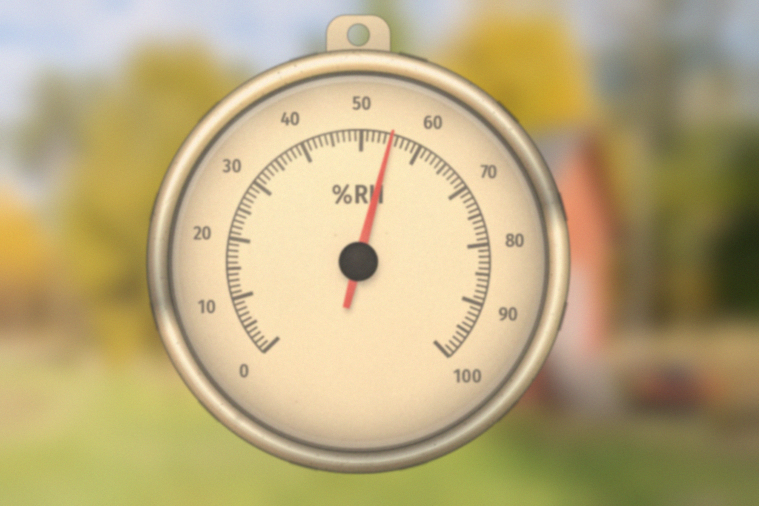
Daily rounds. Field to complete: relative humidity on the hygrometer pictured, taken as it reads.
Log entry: 55 %
